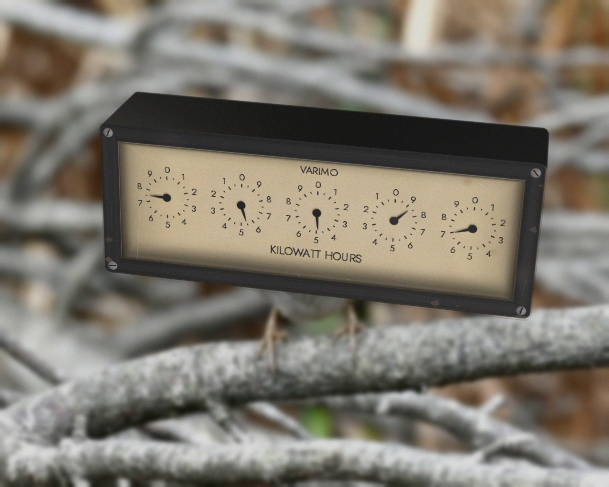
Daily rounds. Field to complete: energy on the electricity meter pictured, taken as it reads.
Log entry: 75487 kWh
